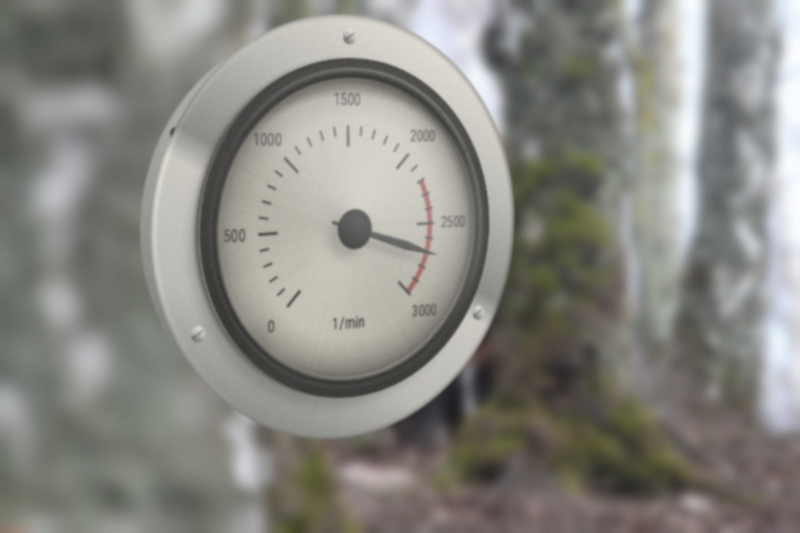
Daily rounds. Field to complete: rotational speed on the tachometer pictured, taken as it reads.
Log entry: 2700 rpm
